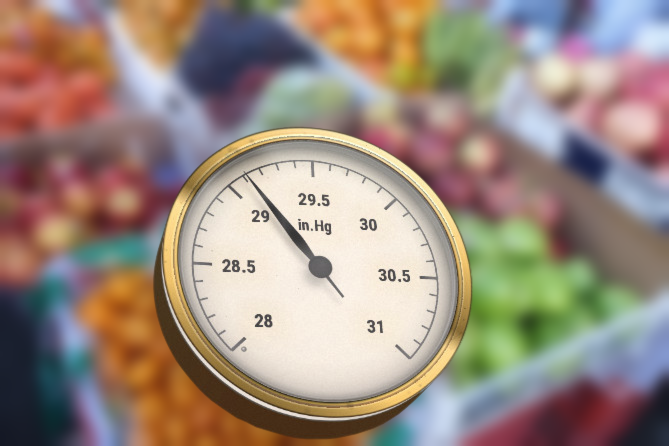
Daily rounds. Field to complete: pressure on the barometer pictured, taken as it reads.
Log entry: 29.1 inHg
